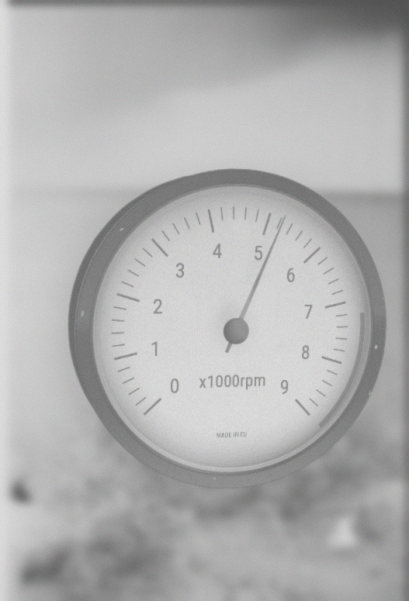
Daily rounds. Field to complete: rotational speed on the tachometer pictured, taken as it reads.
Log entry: 5200 rpm
